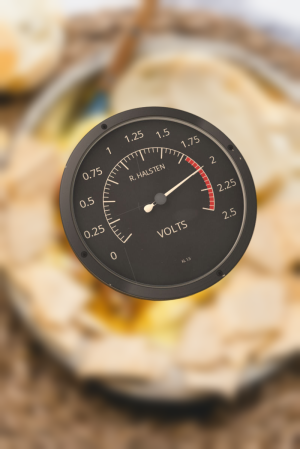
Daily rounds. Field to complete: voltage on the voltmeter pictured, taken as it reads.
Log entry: 2 V
